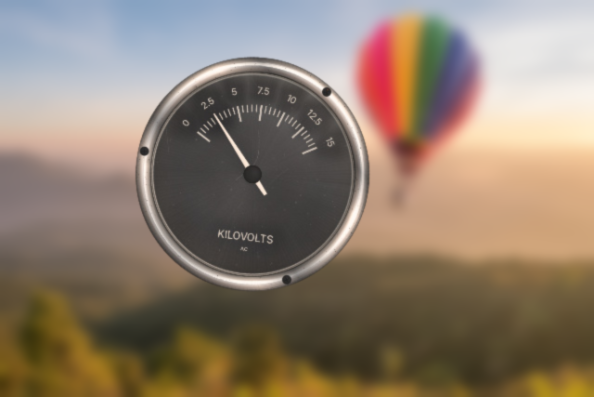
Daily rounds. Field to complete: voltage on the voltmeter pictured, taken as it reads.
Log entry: 2.5 kV
